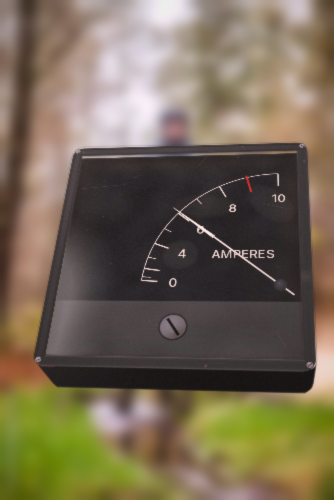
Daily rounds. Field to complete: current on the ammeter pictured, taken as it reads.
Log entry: 6 A
